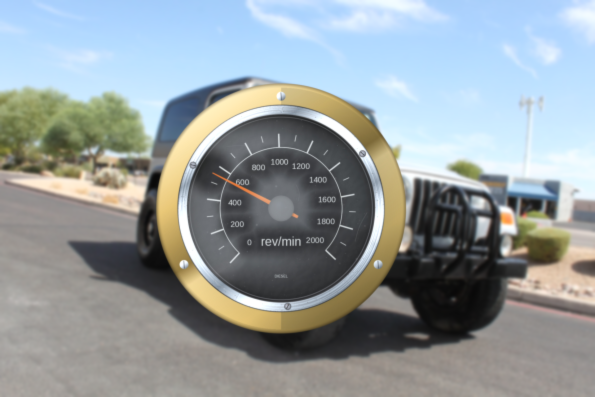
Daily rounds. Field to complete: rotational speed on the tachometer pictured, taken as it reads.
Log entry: 550 rpm
